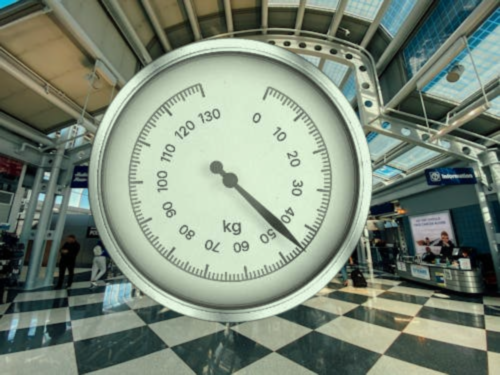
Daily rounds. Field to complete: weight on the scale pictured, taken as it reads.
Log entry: 45 kg
